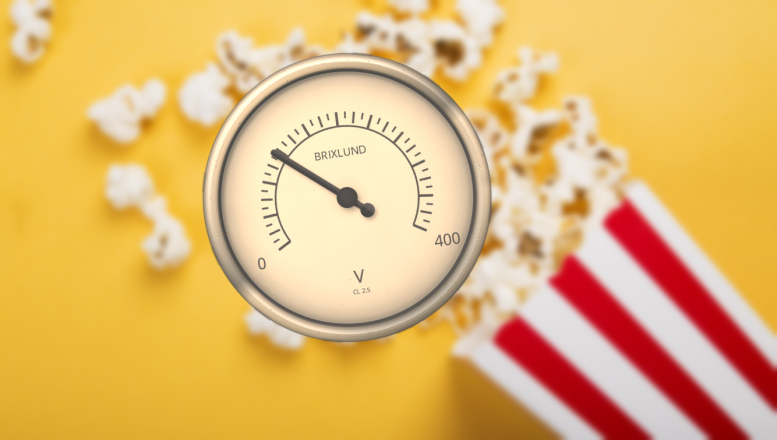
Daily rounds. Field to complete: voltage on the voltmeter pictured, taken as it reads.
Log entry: 115 V
